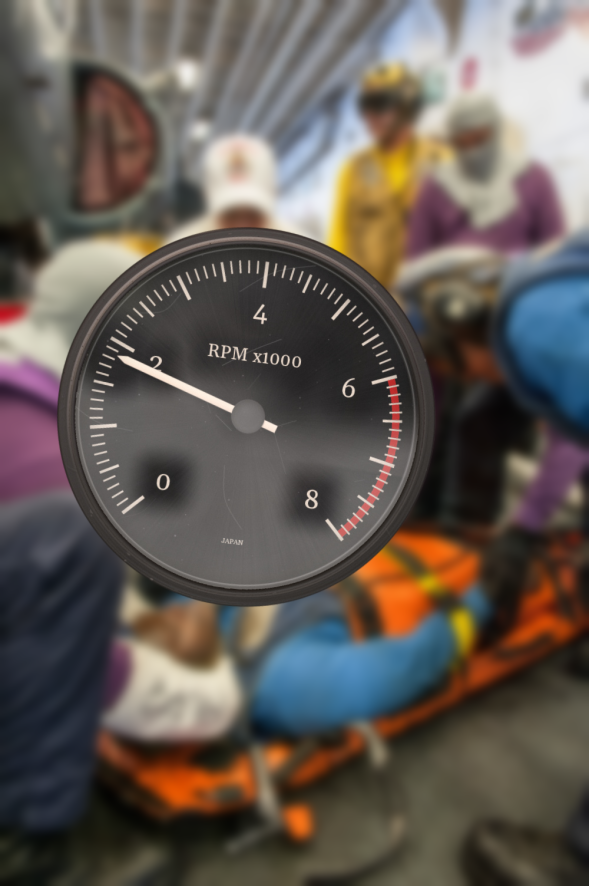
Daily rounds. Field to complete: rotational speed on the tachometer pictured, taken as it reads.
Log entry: 1850 rpm
